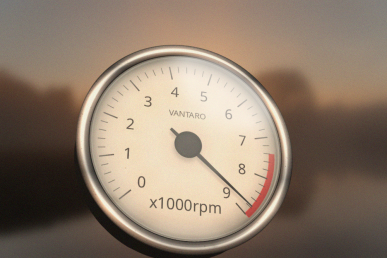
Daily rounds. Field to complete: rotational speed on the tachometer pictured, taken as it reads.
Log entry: 8800 rpm
